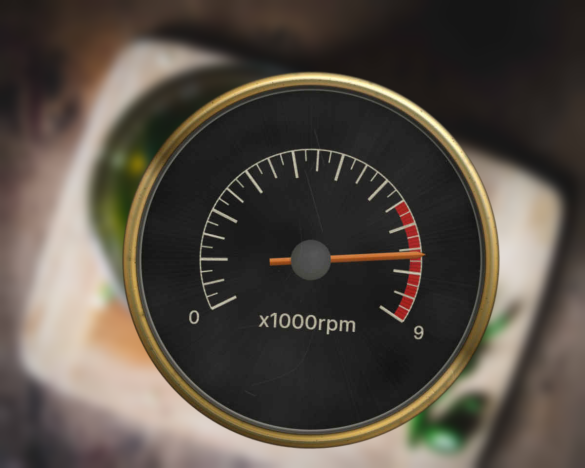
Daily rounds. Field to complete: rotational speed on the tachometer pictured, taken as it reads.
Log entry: 7625 rpm
